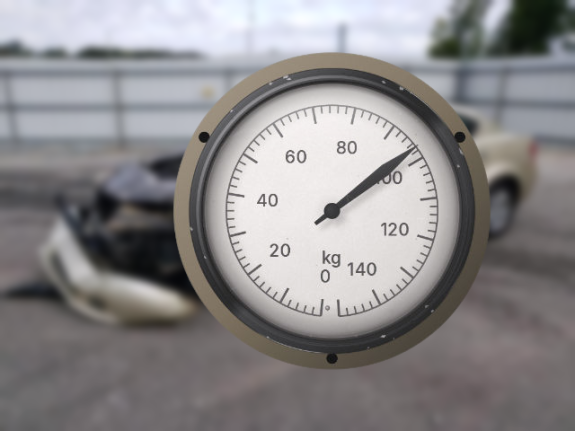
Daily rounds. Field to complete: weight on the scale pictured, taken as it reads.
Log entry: 97 kg
